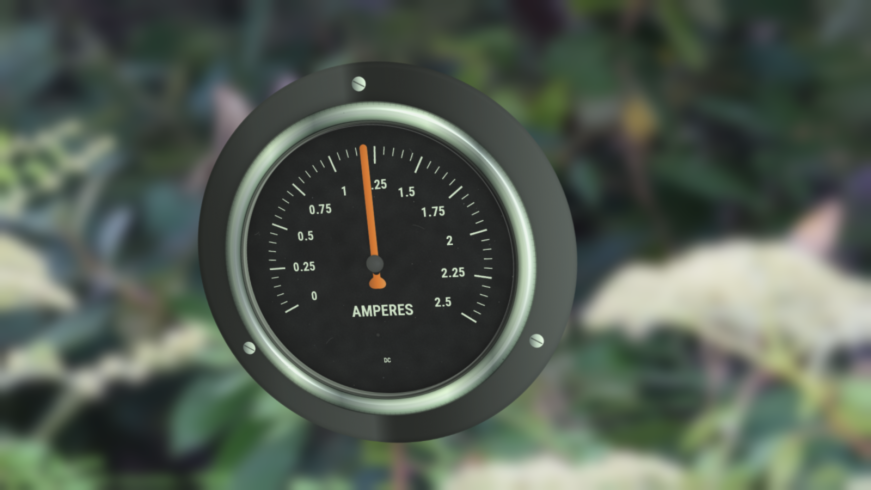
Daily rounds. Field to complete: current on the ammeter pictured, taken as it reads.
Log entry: 1.2 A
